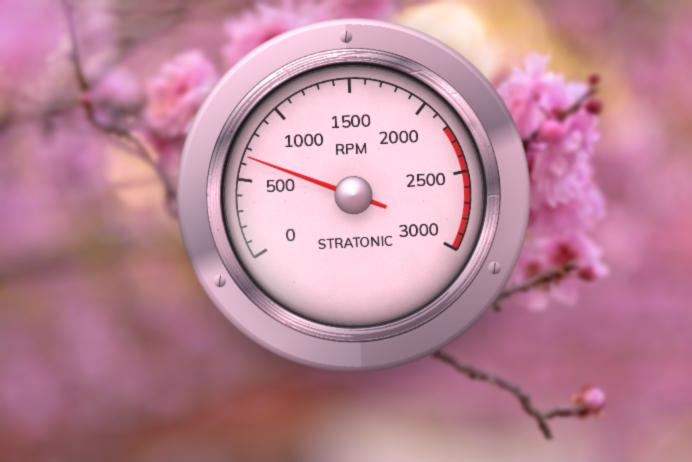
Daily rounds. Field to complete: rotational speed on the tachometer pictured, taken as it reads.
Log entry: 650 rpm
